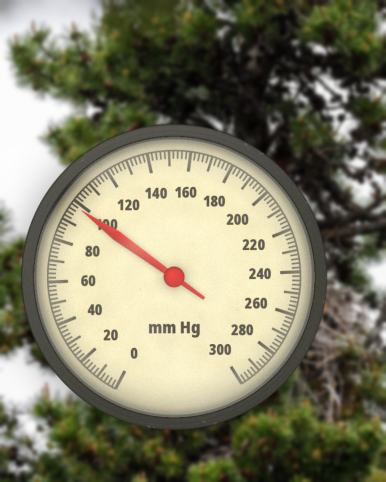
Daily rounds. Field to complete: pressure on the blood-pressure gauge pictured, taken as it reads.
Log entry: 98 mmHg
